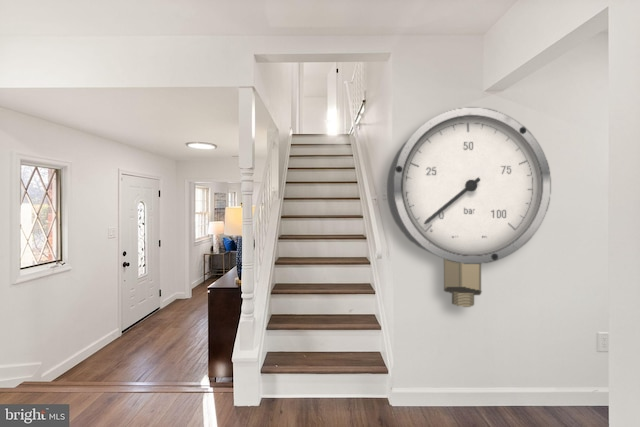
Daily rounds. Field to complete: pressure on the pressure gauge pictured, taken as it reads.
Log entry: 2.5 bar
